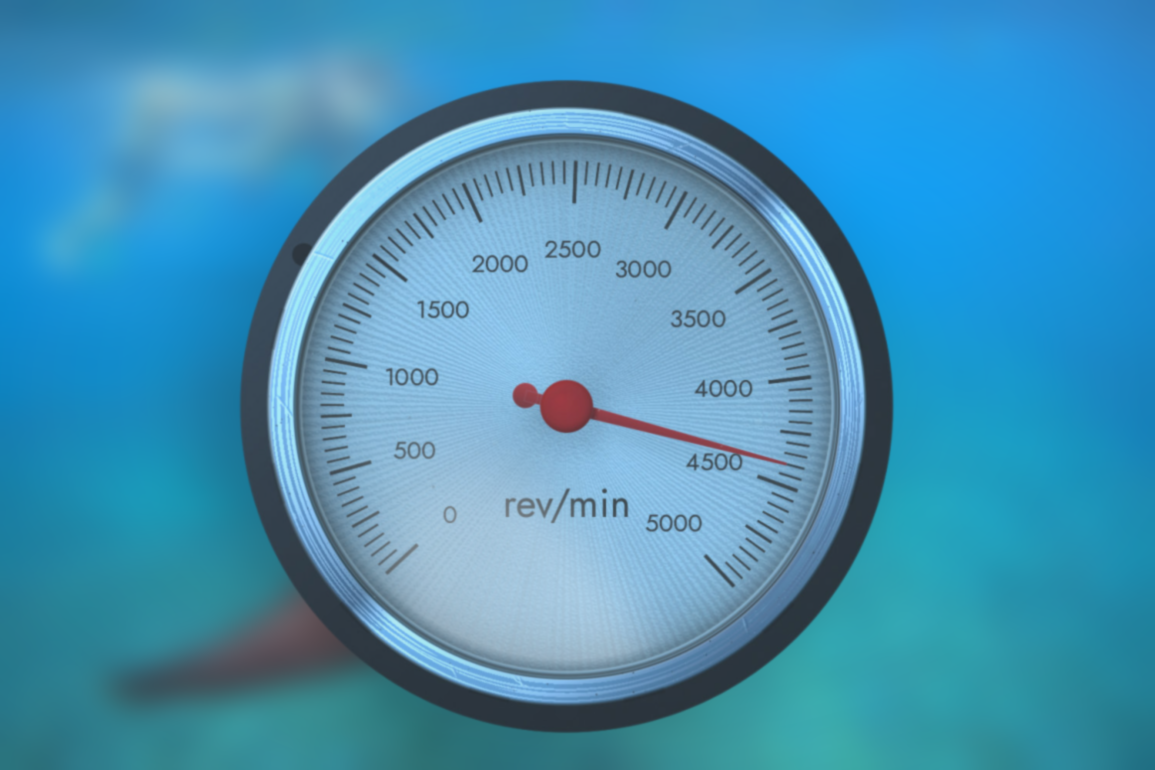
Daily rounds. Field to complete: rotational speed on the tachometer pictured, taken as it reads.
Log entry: 4400 rpm
